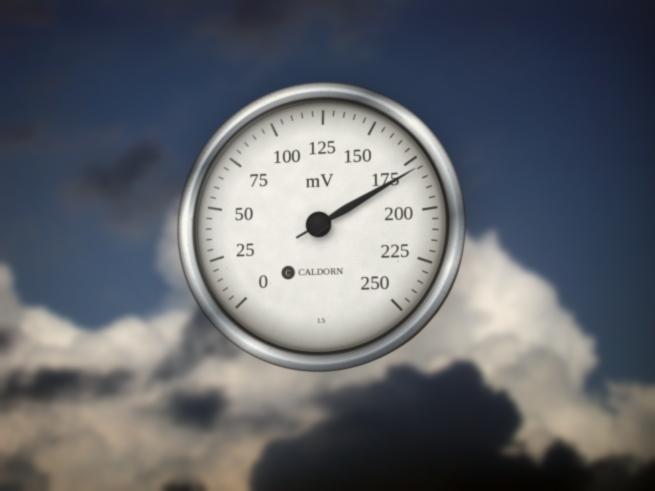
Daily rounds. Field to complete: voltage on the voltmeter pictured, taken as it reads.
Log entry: 180 mV
